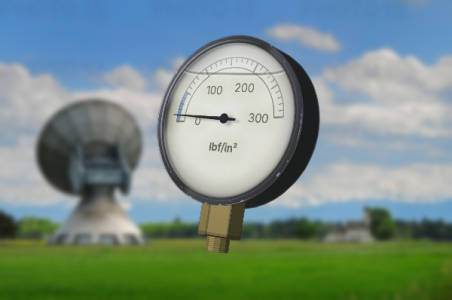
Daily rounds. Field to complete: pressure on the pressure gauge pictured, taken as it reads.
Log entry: 10 psi
